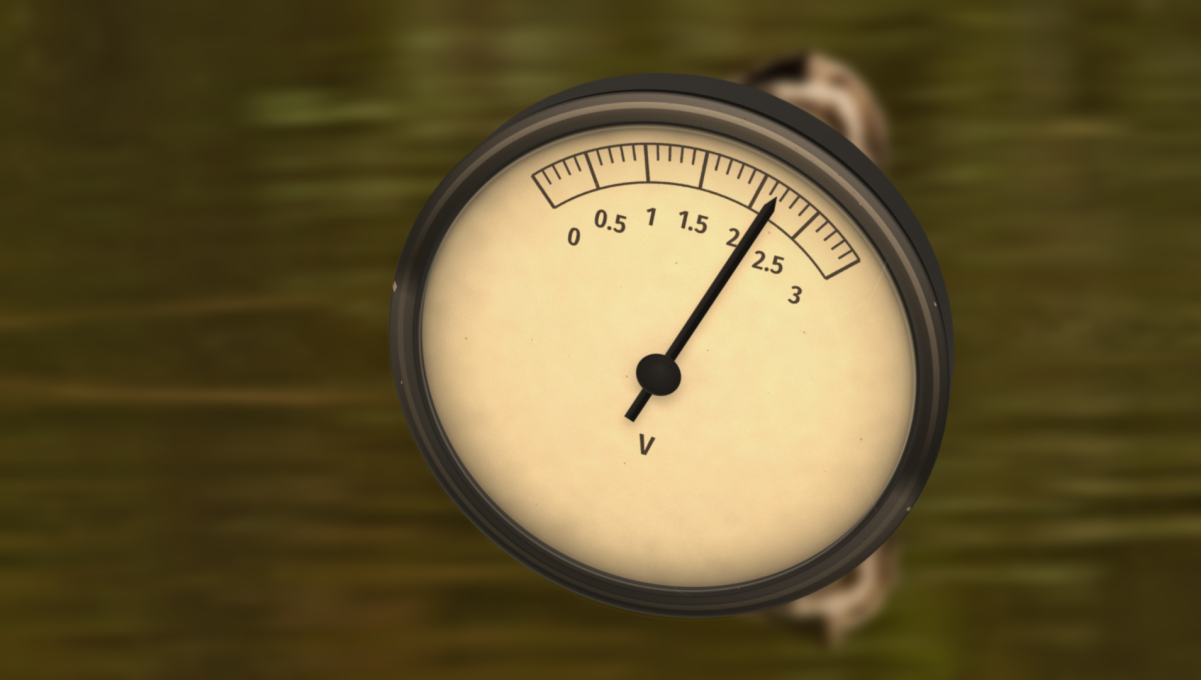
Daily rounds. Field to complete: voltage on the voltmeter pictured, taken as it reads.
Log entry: 2.15 V
